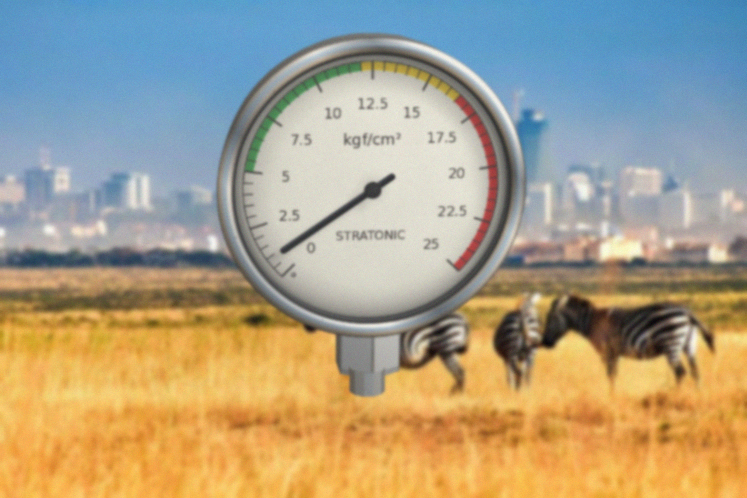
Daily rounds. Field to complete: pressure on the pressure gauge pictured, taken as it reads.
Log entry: 1 kg/cm²
